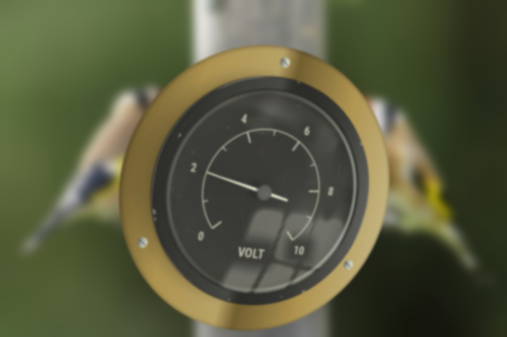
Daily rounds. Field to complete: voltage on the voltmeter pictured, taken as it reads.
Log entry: 2 V
